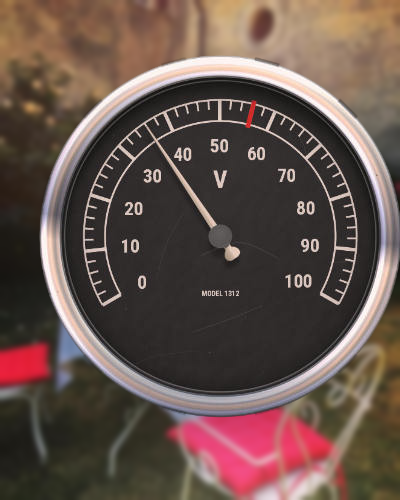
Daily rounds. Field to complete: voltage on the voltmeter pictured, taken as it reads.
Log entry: 36 V
